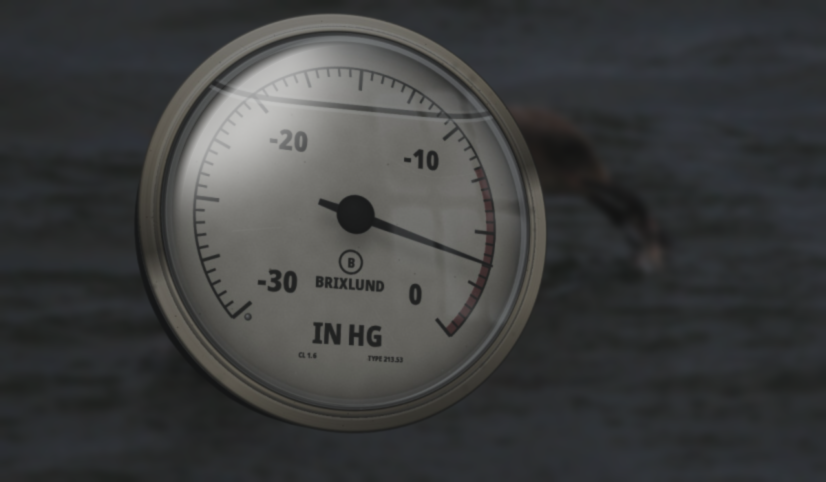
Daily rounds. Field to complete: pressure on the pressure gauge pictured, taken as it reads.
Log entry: -3.5 inHg
